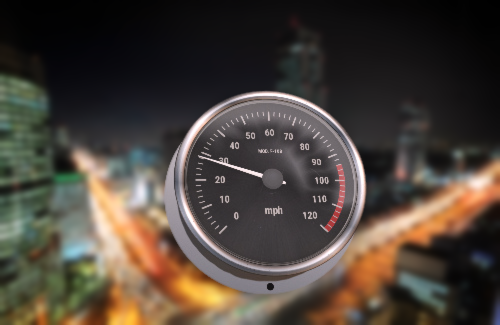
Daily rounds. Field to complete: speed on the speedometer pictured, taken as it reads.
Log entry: 28 mph
